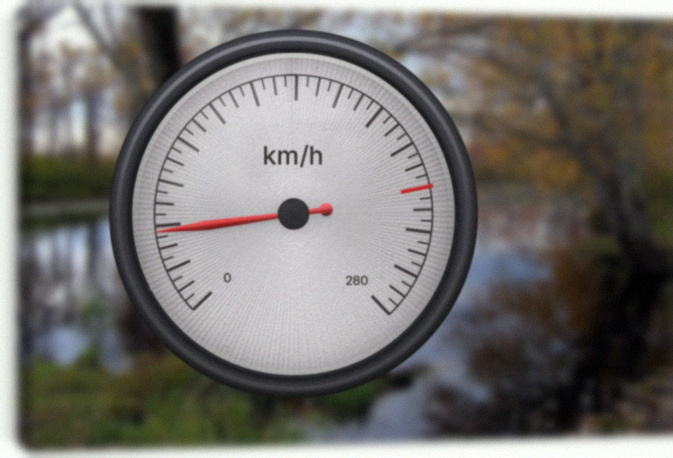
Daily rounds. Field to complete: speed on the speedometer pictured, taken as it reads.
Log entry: 37.5 km/h
